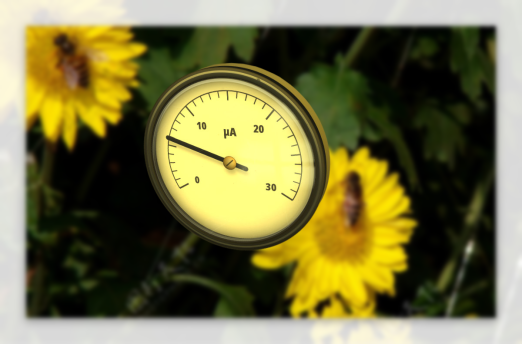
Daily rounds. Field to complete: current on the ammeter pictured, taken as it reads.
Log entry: 6 µA
